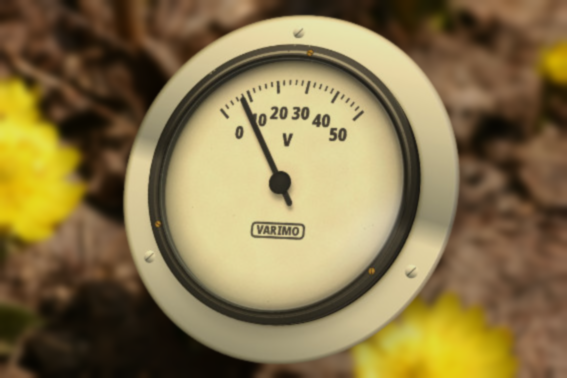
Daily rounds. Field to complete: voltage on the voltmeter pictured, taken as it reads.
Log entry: 8 V
